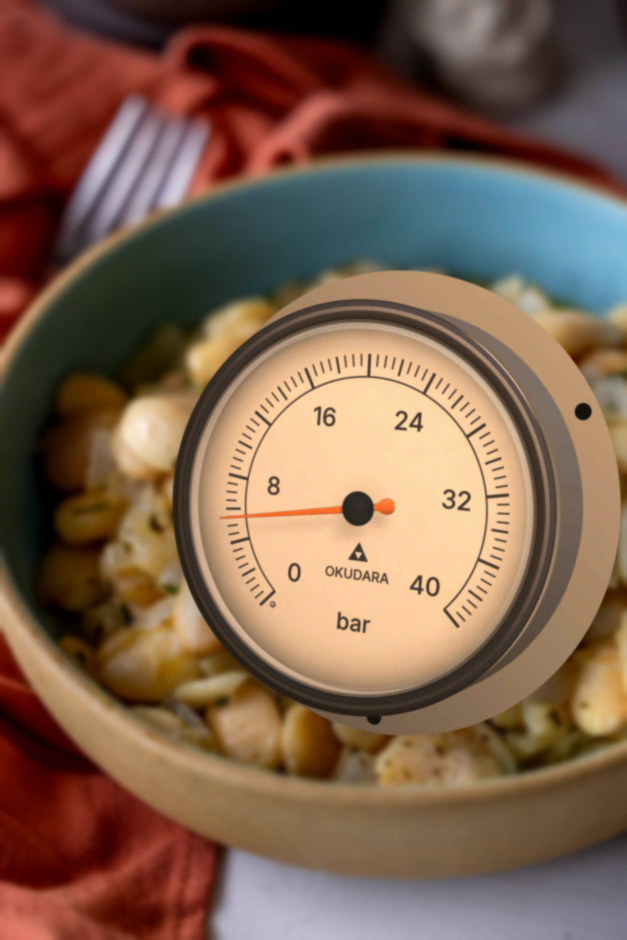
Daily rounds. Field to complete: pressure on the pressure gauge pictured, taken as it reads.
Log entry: 5.5 bar
